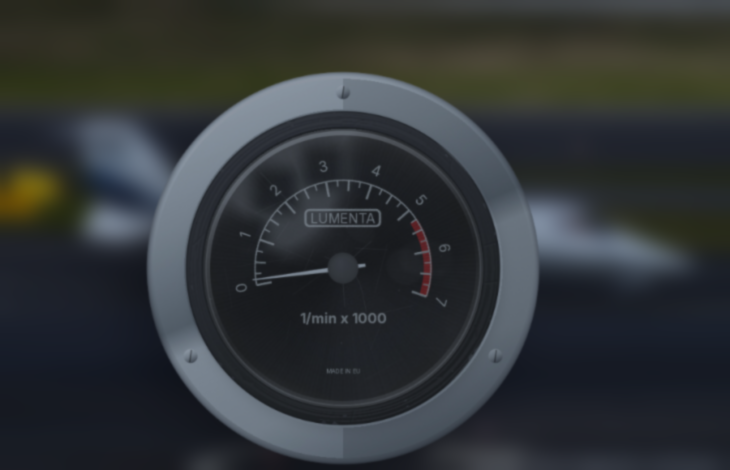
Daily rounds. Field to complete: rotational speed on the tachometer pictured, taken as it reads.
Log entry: 125 rpm
